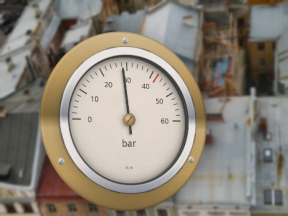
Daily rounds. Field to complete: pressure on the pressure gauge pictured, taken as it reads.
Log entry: 28 bar
